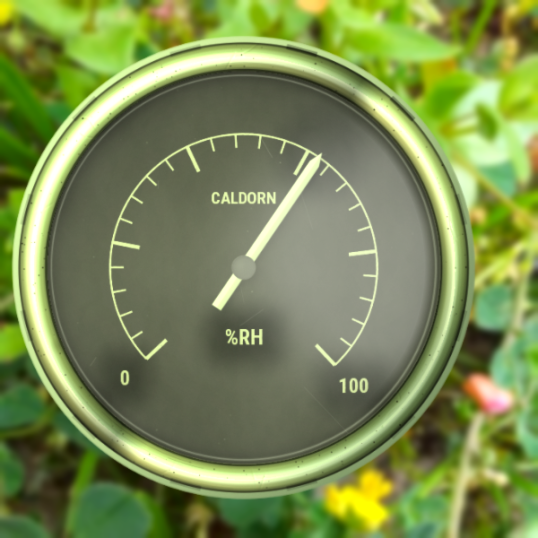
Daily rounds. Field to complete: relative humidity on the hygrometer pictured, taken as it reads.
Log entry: 62 %
